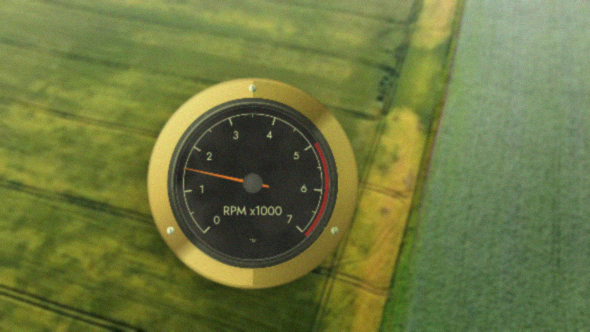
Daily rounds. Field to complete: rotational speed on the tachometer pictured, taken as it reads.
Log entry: 1500 rpm
